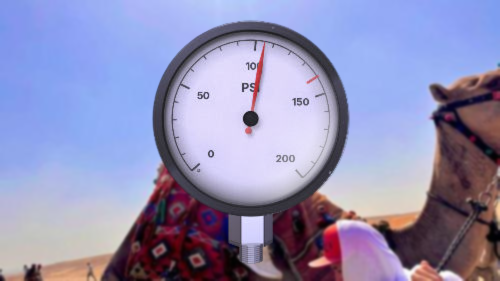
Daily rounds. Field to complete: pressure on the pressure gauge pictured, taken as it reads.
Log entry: 105 psi
